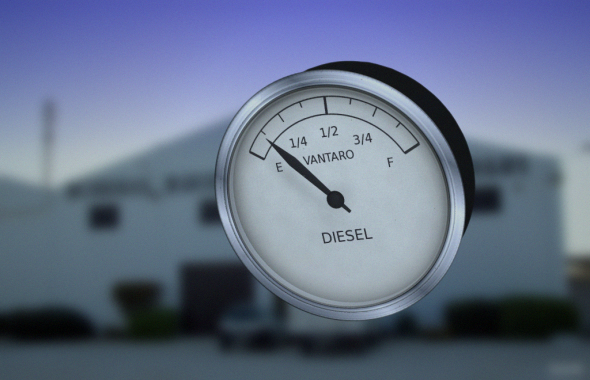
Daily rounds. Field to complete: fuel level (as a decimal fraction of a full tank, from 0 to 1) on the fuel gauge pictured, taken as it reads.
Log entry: 0.125
